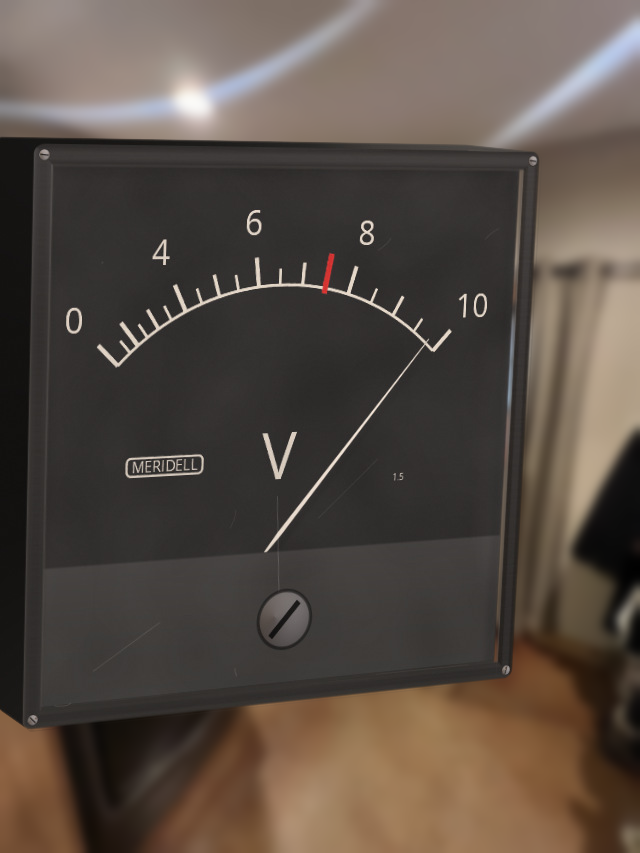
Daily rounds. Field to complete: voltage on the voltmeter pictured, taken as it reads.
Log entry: 9.75 V
